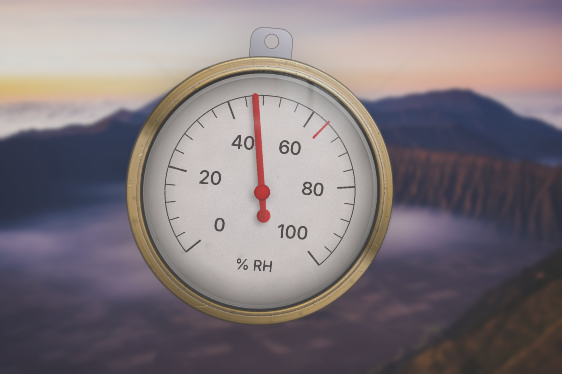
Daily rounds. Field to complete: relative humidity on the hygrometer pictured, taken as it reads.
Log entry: 46 %
